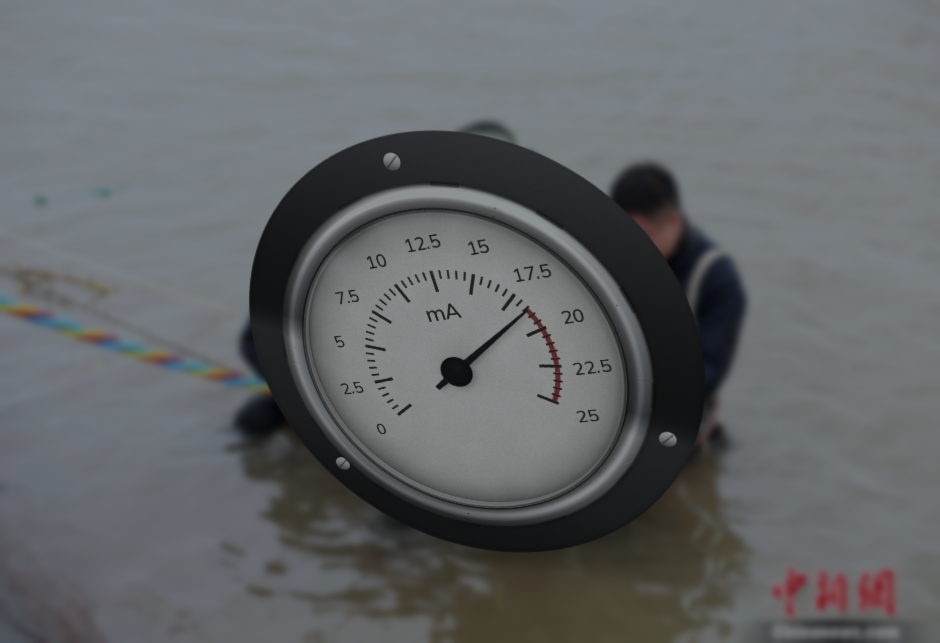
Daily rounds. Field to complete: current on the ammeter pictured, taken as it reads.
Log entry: 18.5 mA
